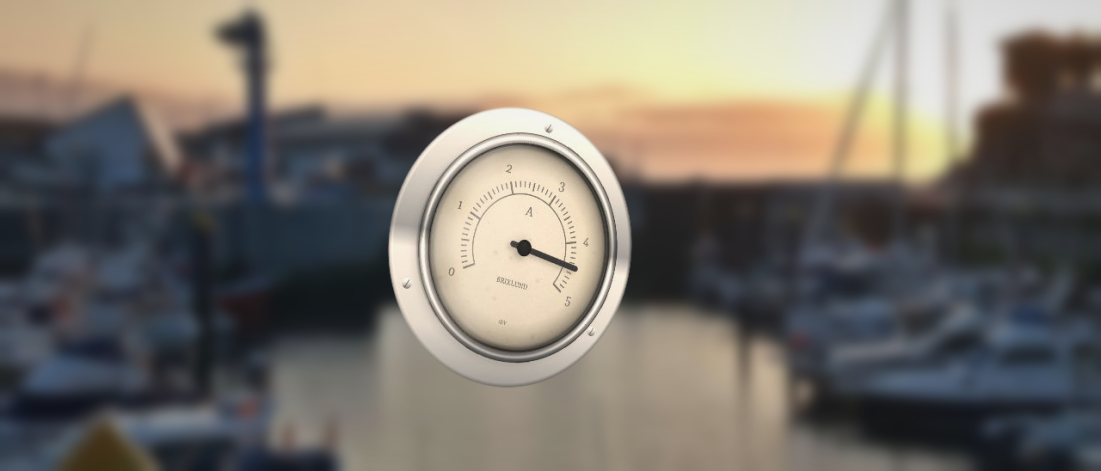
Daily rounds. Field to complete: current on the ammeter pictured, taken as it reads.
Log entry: 4.5 A
